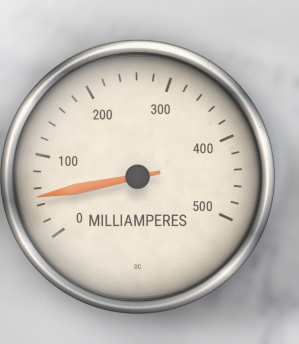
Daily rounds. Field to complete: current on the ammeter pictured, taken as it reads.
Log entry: 50 mA
